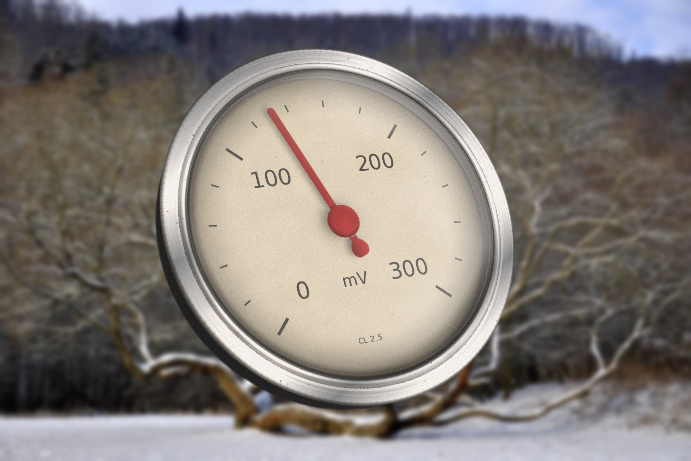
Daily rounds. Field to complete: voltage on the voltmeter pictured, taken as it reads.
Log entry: 130 mV
